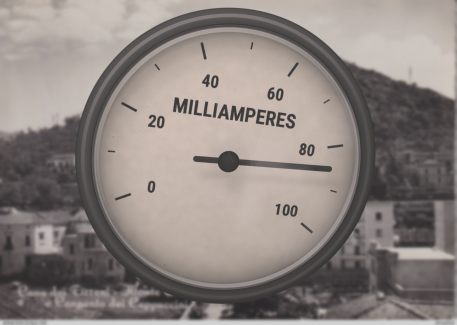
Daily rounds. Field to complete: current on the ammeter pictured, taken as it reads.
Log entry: 85 mA
